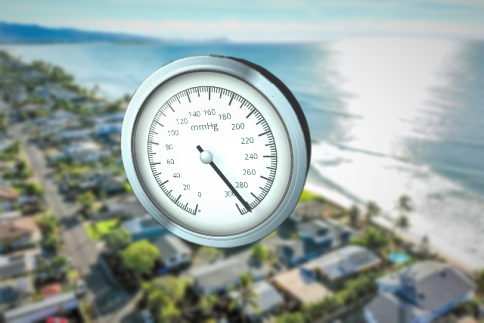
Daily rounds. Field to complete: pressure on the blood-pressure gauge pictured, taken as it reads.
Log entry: 290 mmHg
